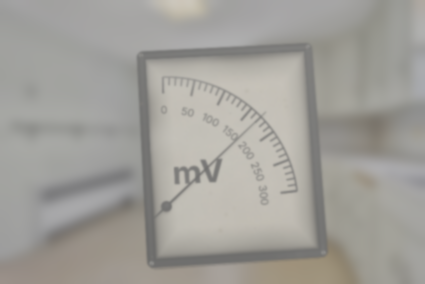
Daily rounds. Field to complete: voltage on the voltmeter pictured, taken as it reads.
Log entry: 170 mV
